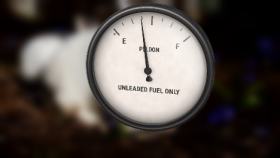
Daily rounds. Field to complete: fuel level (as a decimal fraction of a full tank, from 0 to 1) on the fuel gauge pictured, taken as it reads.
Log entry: 0.375
